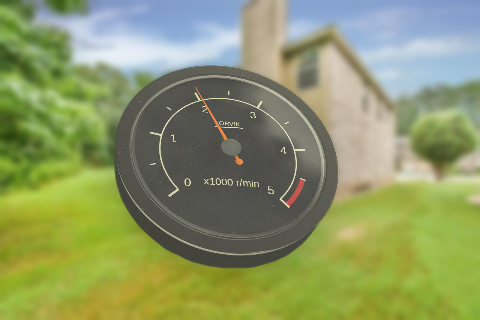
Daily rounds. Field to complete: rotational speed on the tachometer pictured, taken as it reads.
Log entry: 2000 rpm
